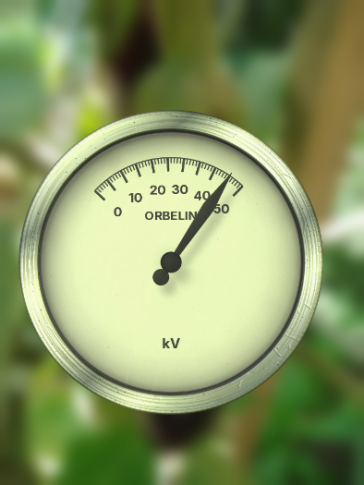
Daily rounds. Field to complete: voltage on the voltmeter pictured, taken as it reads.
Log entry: 45 kV
